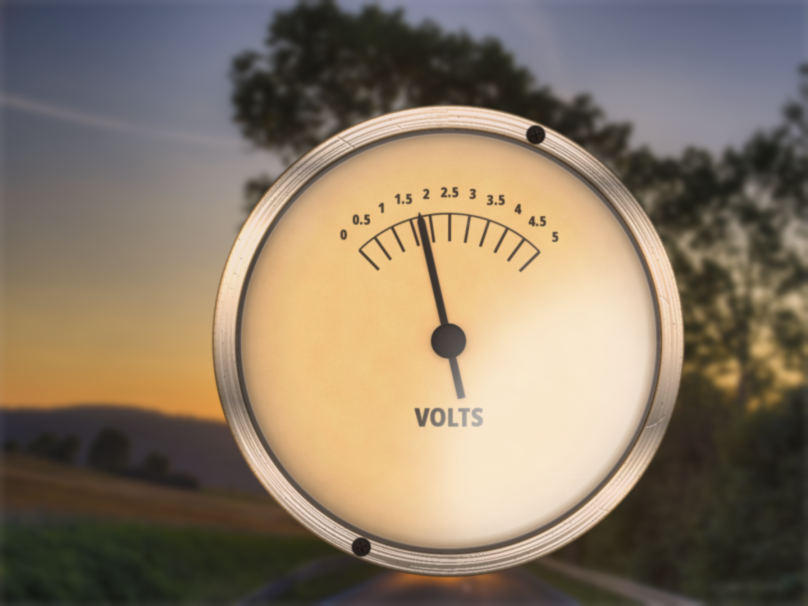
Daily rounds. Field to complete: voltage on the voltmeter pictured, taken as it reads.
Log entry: 1.75 V
